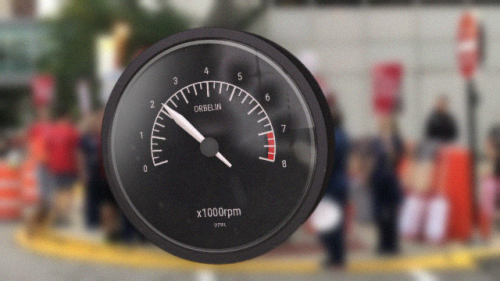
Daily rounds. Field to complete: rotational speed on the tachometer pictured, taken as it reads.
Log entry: 2250 rpm
